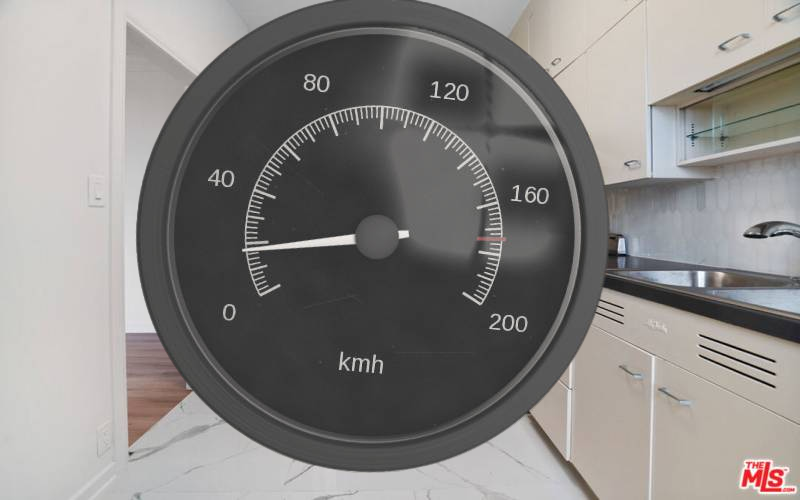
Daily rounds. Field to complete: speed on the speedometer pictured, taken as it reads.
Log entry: 18 km/h
